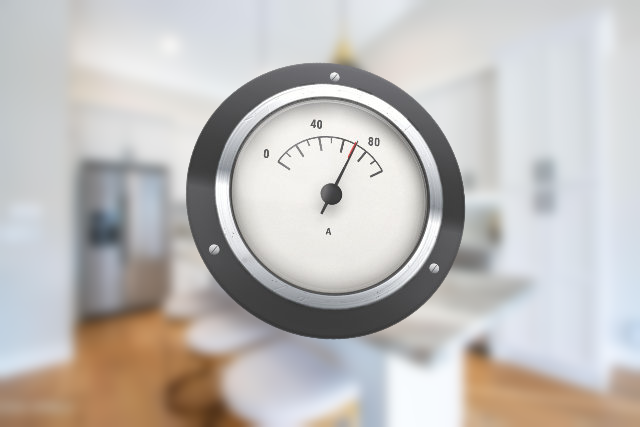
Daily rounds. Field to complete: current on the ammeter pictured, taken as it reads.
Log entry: 70 A
